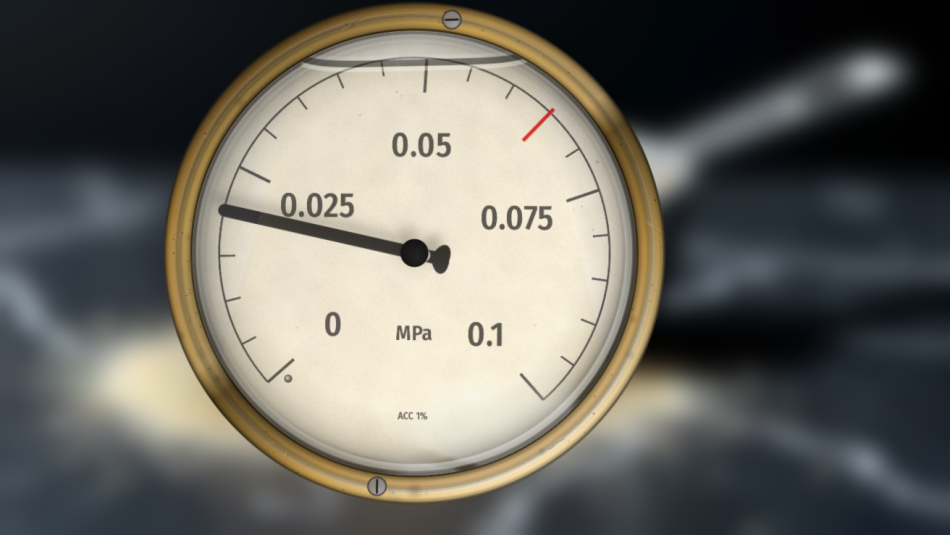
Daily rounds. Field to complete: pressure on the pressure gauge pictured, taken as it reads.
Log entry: 0.02 MPa
